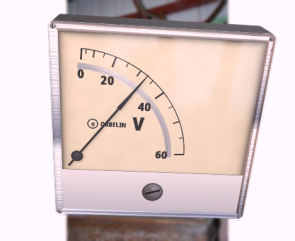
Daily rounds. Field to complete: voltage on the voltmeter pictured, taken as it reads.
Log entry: 32.5 V
